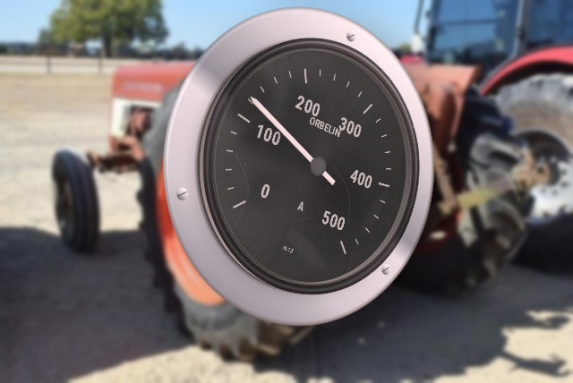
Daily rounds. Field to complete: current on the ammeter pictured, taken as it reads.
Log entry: 120 A
